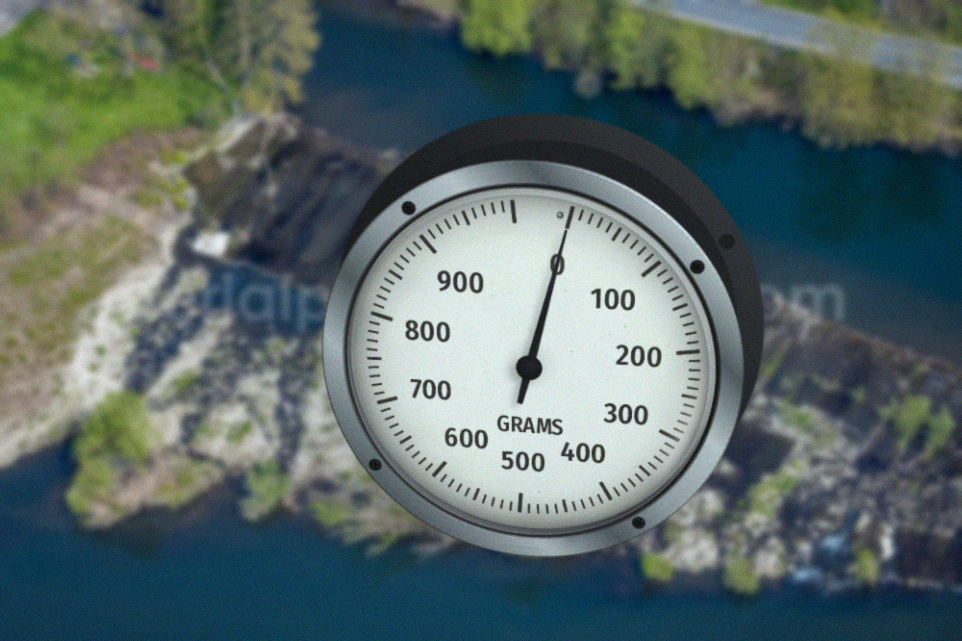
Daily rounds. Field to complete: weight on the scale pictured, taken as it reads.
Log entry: 0 g
